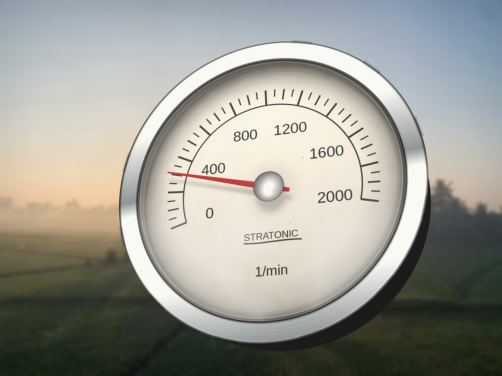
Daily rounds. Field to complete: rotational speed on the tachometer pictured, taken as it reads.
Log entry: 300 rpm
